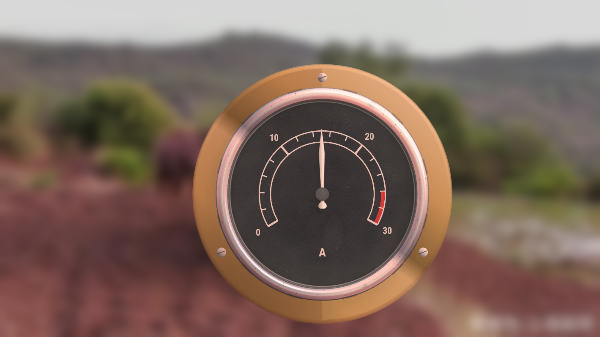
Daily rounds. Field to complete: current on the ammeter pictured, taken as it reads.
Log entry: 15 A
